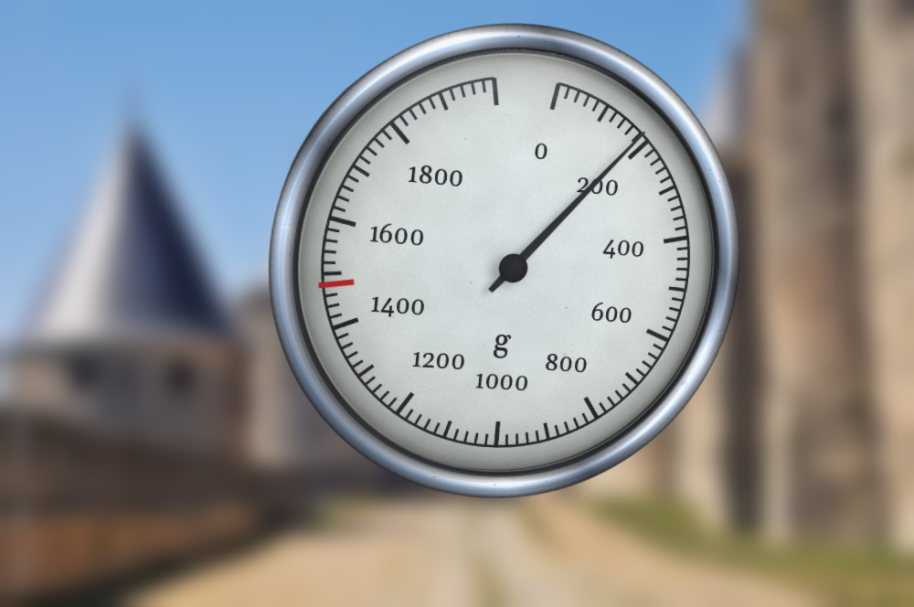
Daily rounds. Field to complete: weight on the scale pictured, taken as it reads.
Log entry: 180 g
